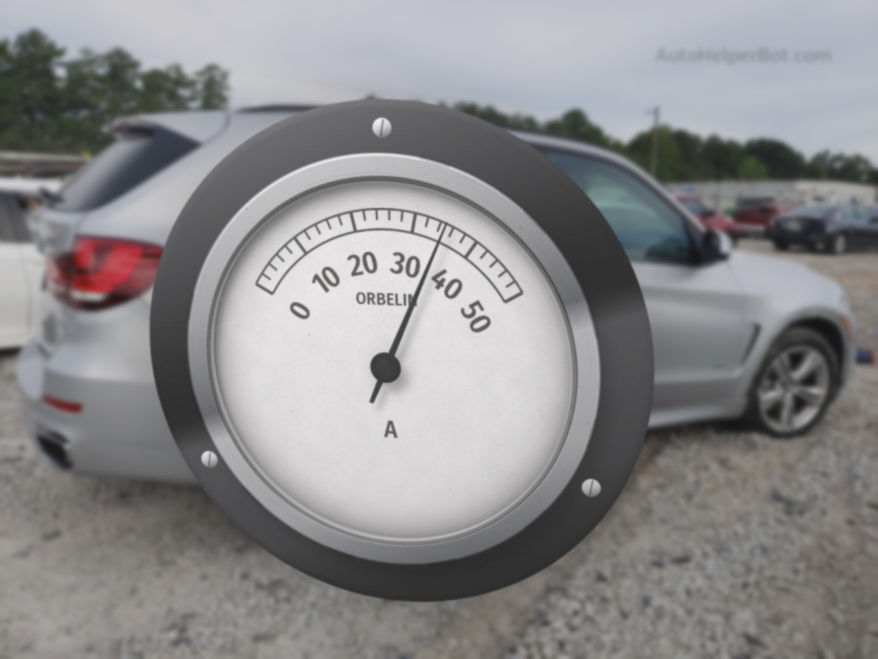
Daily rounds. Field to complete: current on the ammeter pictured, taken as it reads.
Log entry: 35 A
